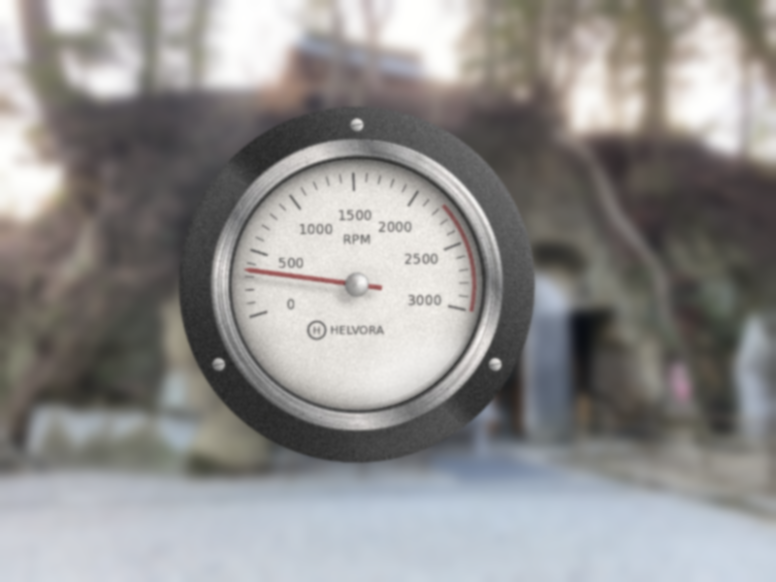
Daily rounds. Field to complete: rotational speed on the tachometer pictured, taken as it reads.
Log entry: 350 rpm
